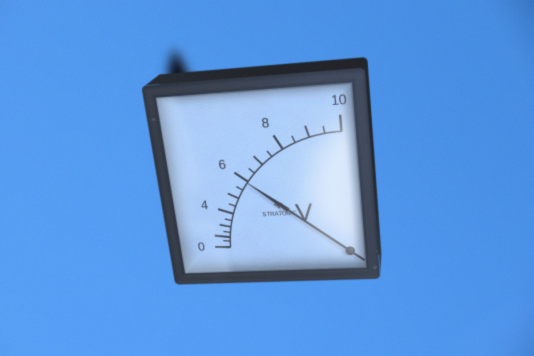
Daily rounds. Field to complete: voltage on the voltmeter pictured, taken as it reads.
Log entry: 6 V
